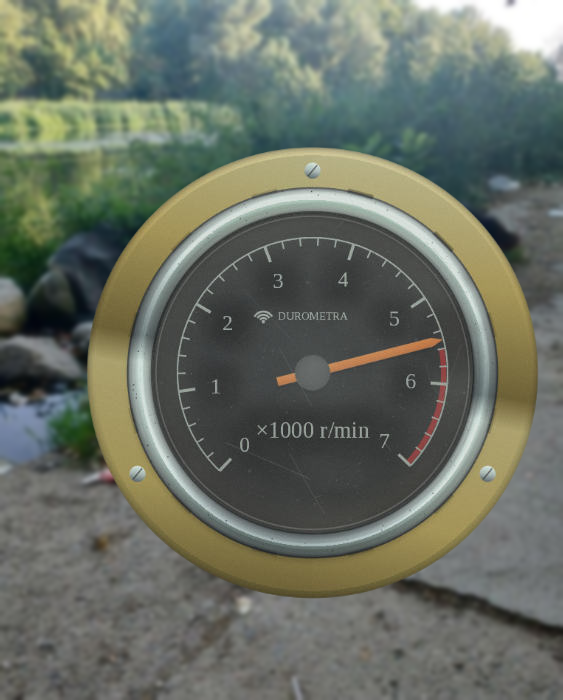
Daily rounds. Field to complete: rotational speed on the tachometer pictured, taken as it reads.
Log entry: 5500 rpm
